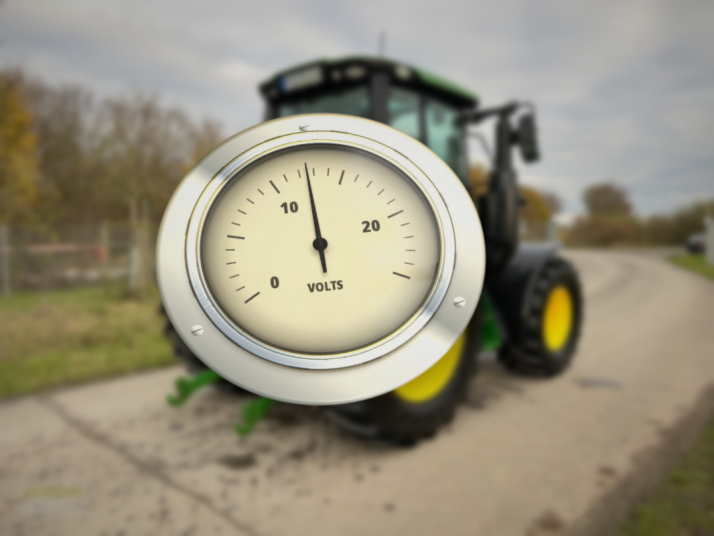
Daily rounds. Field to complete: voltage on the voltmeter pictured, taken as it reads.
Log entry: 12.5 V
